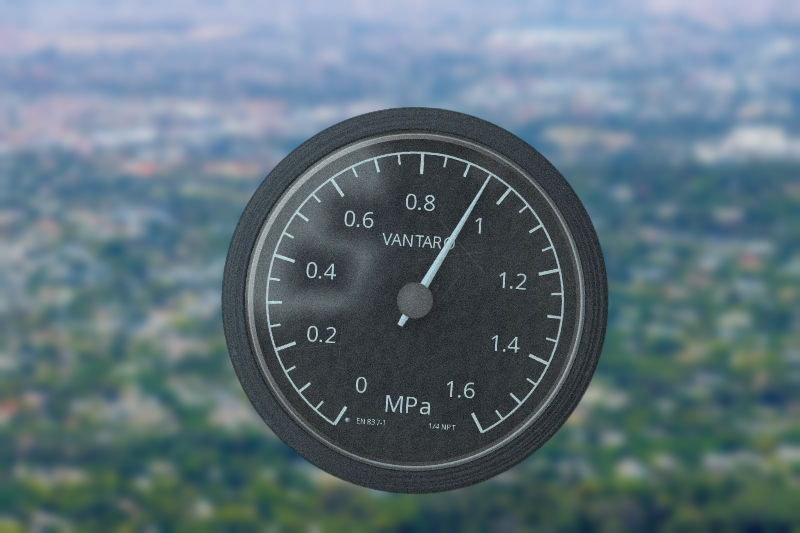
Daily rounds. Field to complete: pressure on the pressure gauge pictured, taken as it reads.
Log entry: 0.95 MPa
